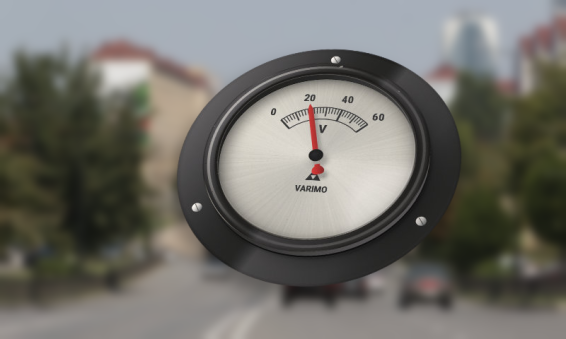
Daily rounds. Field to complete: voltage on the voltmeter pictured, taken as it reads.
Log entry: 20 V
